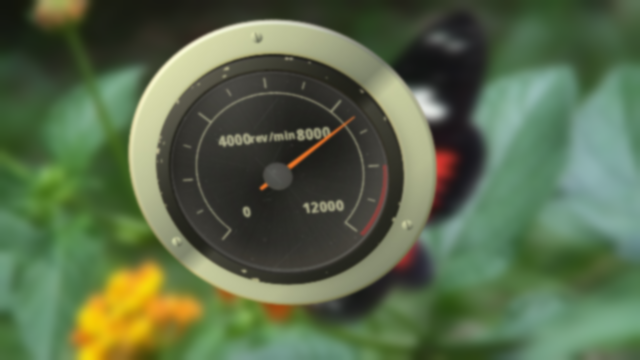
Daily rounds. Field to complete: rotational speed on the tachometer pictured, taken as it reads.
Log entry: 8500 rpm
